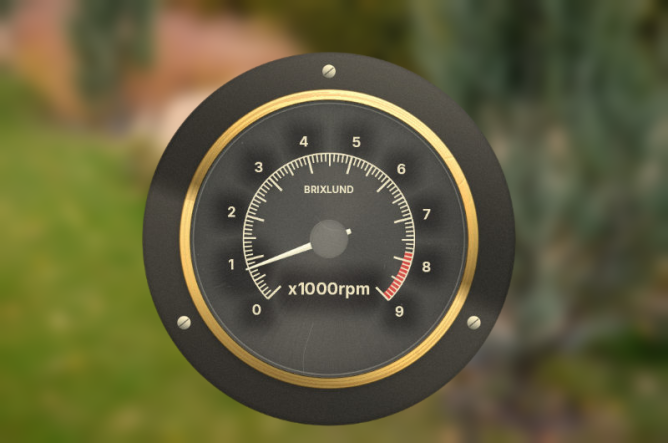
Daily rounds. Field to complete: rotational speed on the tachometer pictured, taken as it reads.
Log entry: 800 rpm
